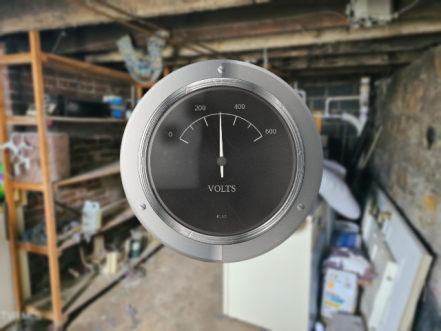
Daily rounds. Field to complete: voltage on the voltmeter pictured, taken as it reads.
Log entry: 300 V
